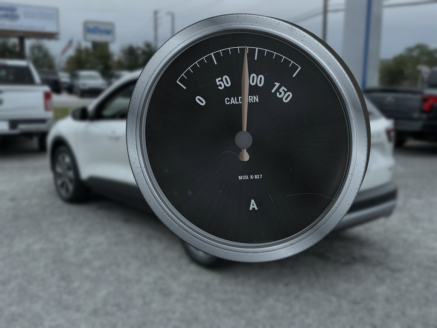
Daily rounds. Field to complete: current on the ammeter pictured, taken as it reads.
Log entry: 90 A
